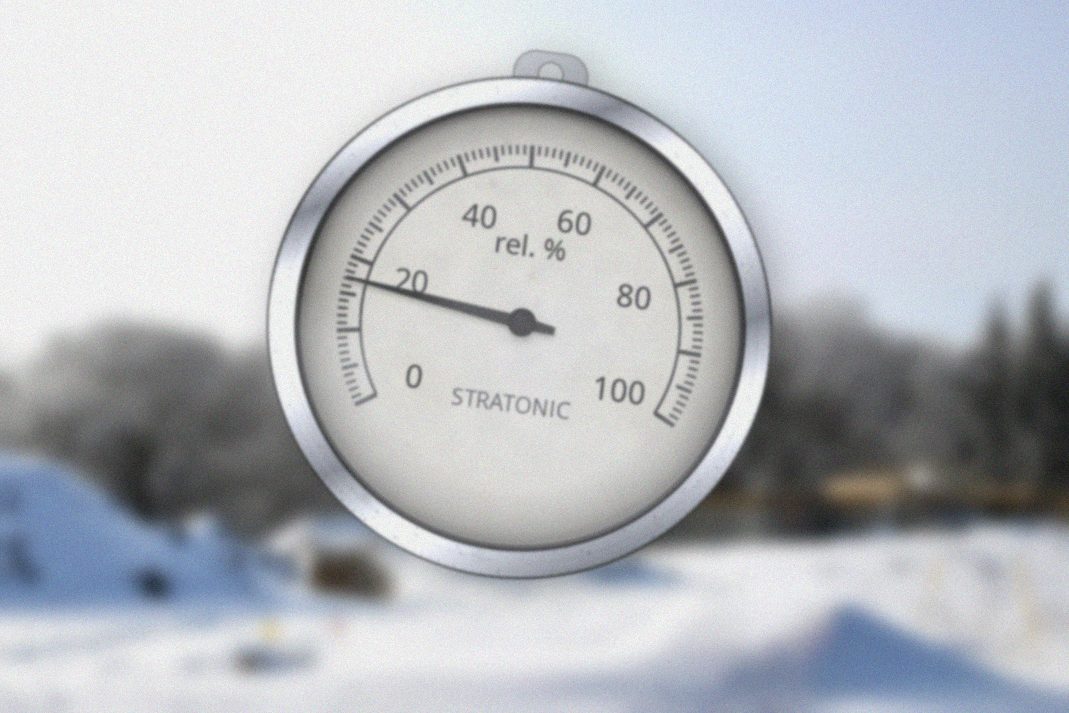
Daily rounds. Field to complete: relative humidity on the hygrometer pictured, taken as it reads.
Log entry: 17 %
